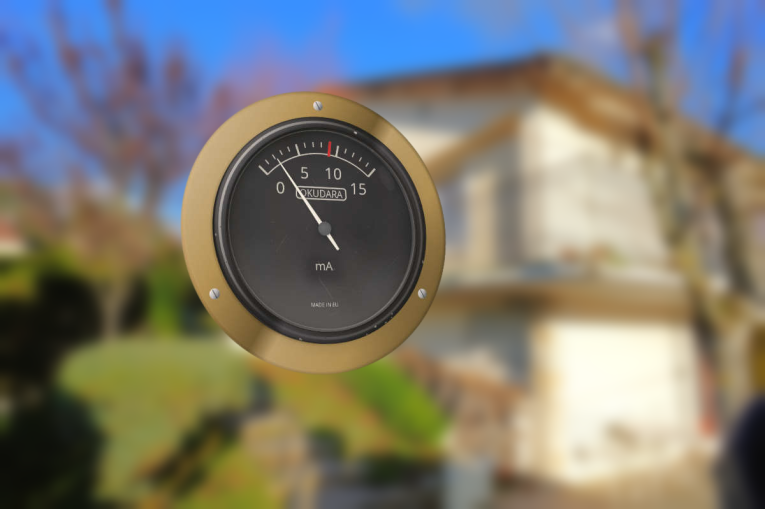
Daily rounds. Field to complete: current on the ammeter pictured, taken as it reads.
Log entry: 2 mA
